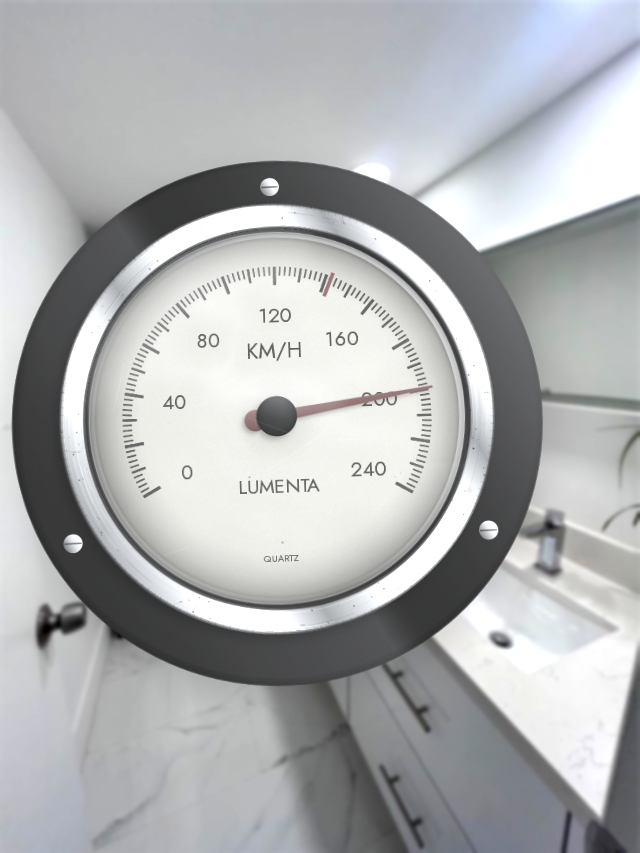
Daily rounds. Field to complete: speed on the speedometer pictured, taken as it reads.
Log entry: 200 km/h
